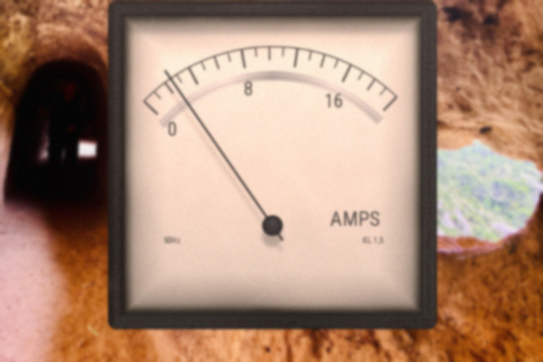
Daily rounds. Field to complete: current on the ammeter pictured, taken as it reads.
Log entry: 2.5 A
